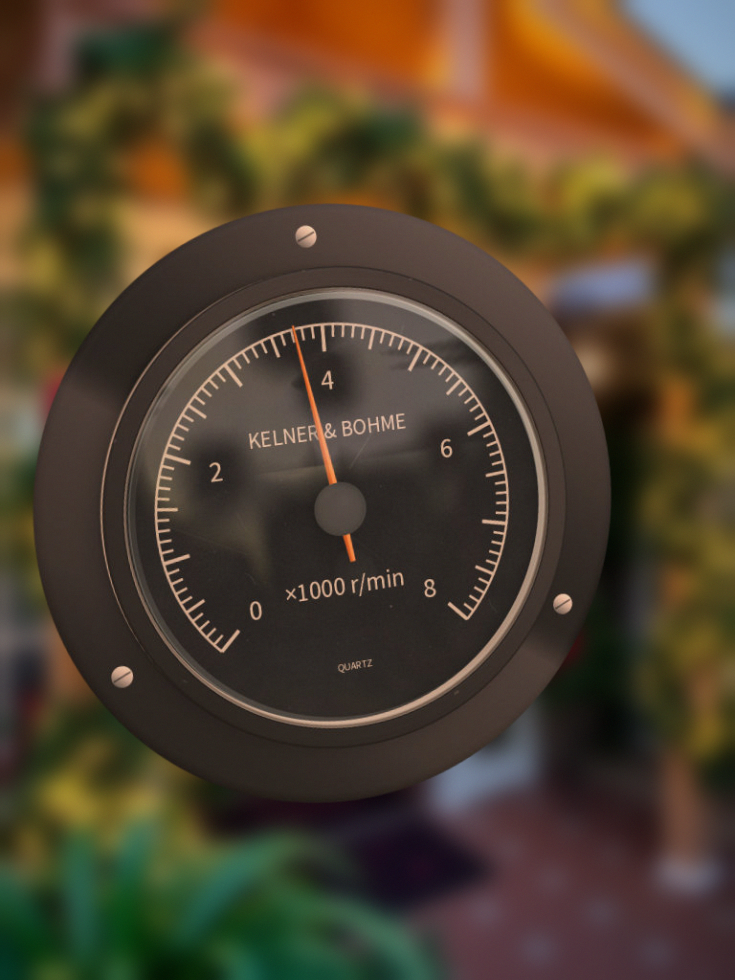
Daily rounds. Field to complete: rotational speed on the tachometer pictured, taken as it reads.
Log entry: 3700 rpm
